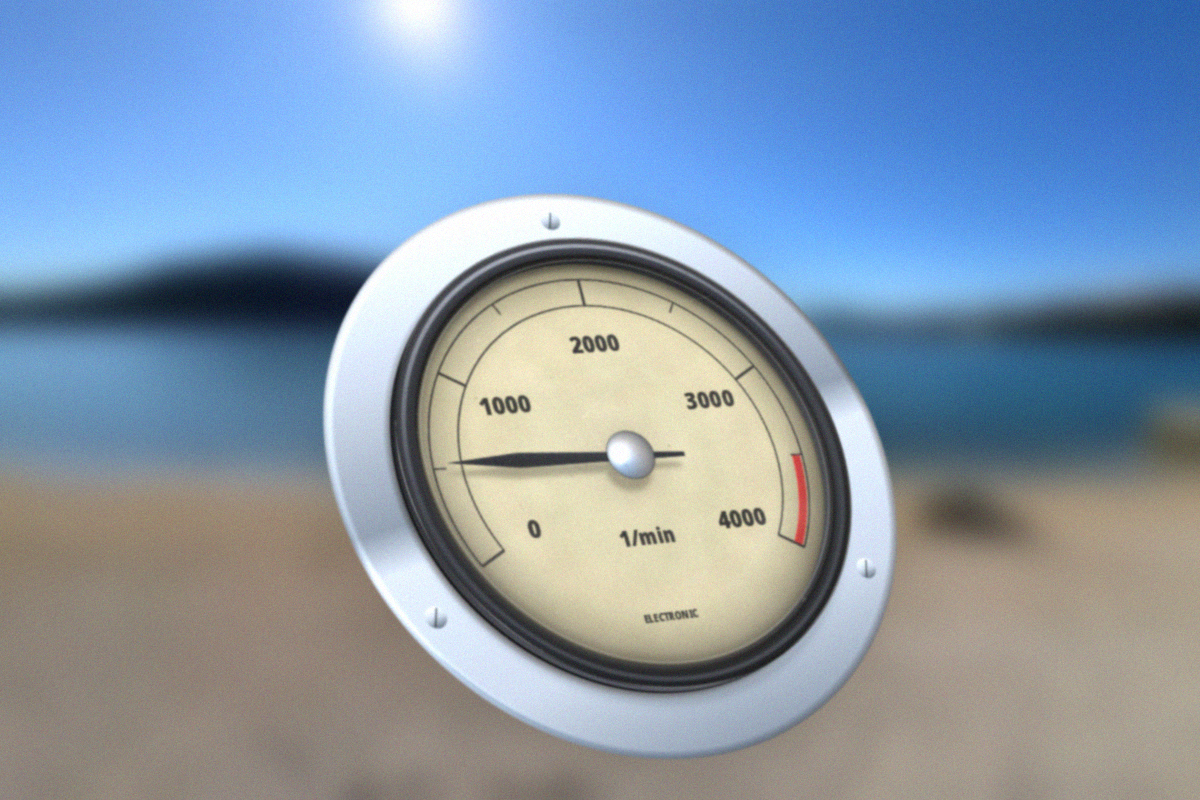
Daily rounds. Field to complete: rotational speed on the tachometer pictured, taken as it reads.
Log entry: 500 rpm
